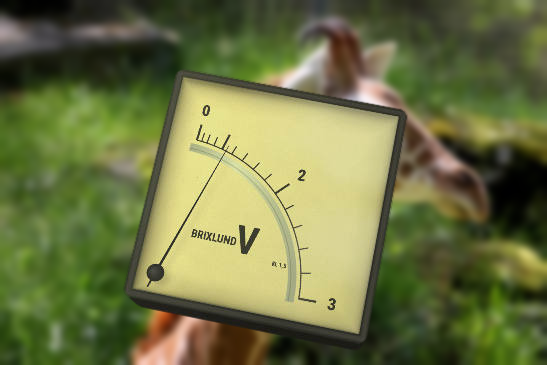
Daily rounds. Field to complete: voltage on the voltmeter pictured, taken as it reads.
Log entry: 1.1 V
